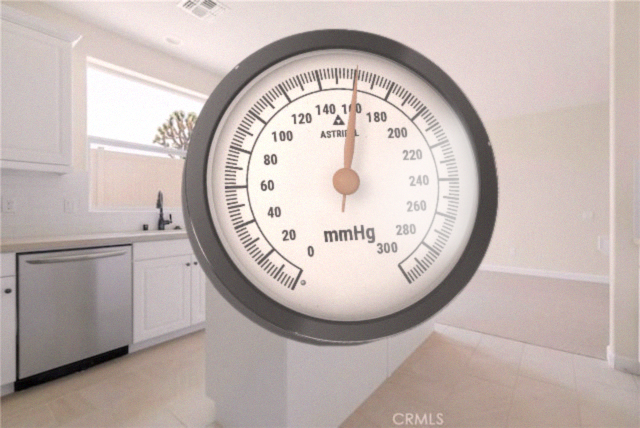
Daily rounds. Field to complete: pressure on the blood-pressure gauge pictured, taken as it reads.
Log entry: 160 mmHg
